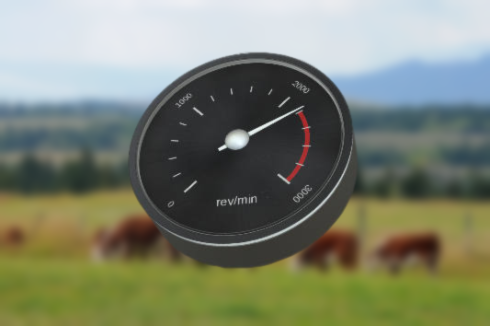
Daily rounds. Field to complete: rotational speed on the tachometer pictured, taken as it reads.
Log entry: 2200 rpm
